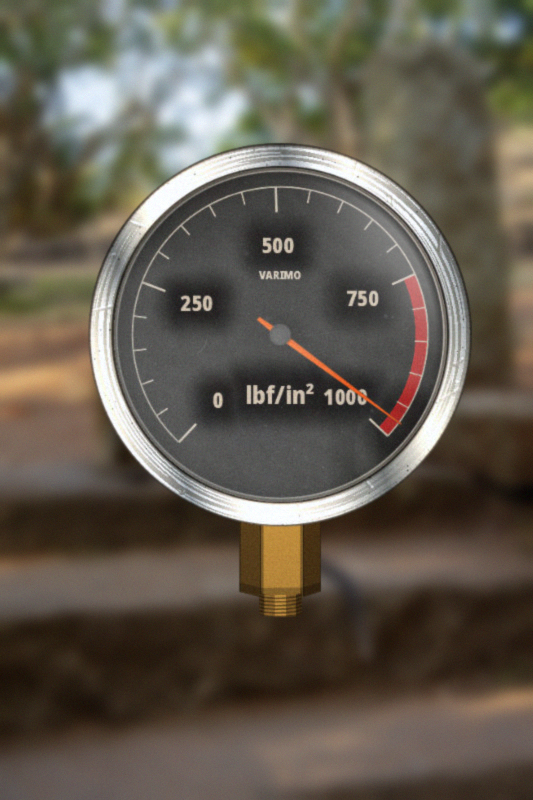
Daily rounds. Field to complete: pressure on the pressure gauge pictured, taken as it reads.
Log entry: 975 psi
